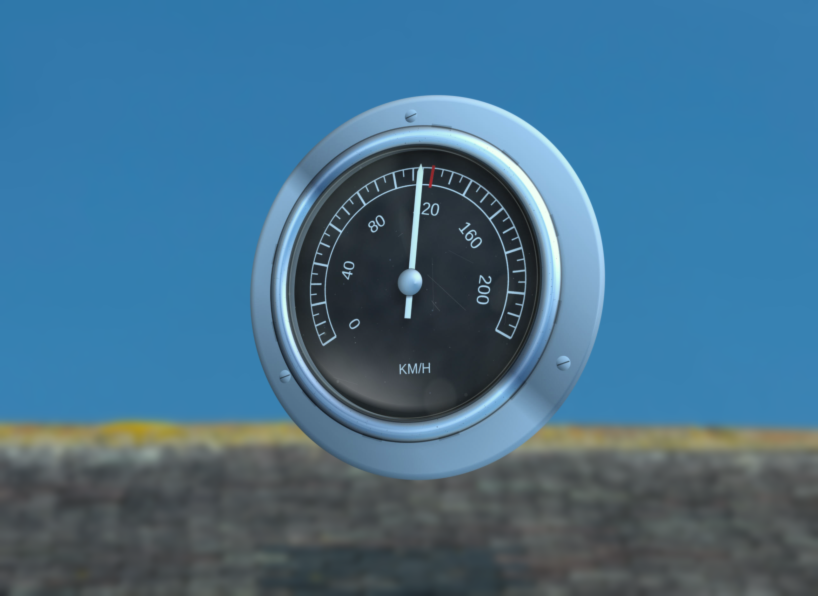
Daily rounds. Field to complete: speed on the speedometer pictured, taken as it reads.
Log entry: 115 km/h
